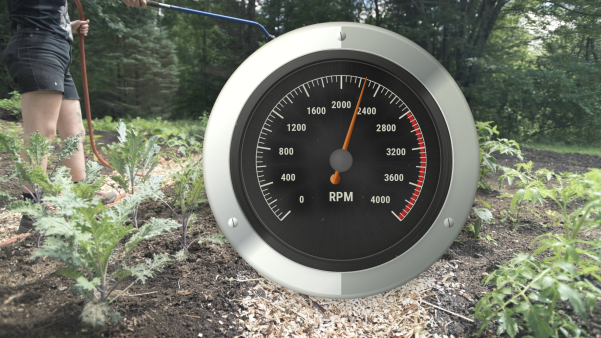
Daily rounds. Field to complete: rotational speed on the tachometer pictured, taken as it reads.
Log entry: 2250 rpm
